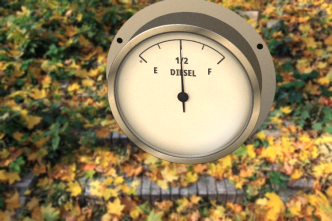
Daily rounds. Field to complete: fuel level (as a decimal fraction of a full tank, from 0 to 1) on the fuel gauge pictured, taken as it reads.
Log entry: 0.5
